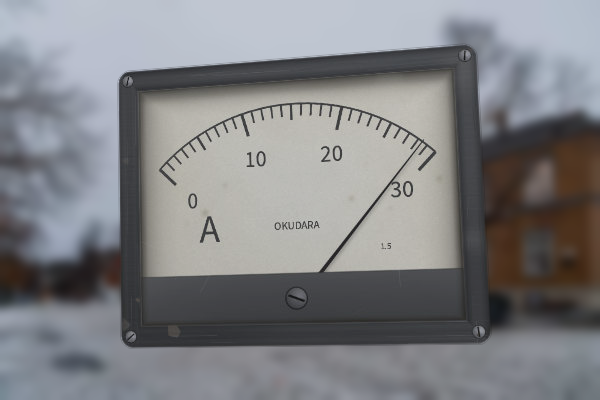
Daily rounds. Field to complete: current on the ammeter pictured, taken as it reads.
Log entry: 28.5 A
